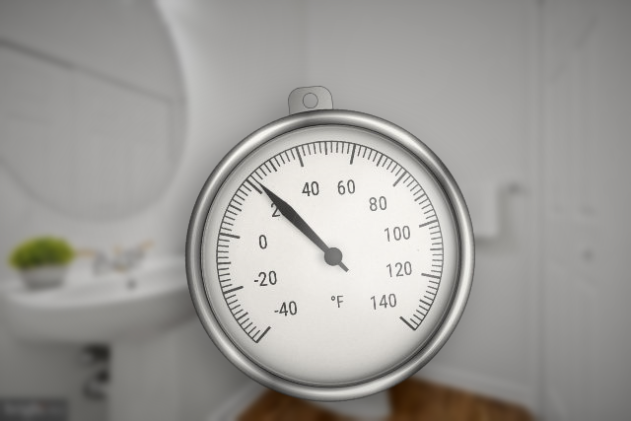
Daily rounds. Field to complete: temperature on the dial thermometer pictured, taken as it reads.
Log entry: 22 °F
